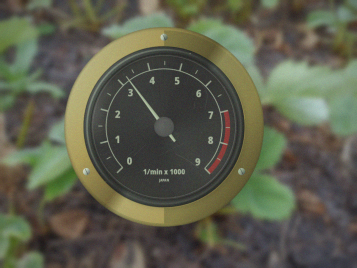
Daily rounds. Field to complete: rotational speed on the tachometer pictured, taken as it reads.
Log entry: 3250 rpm
